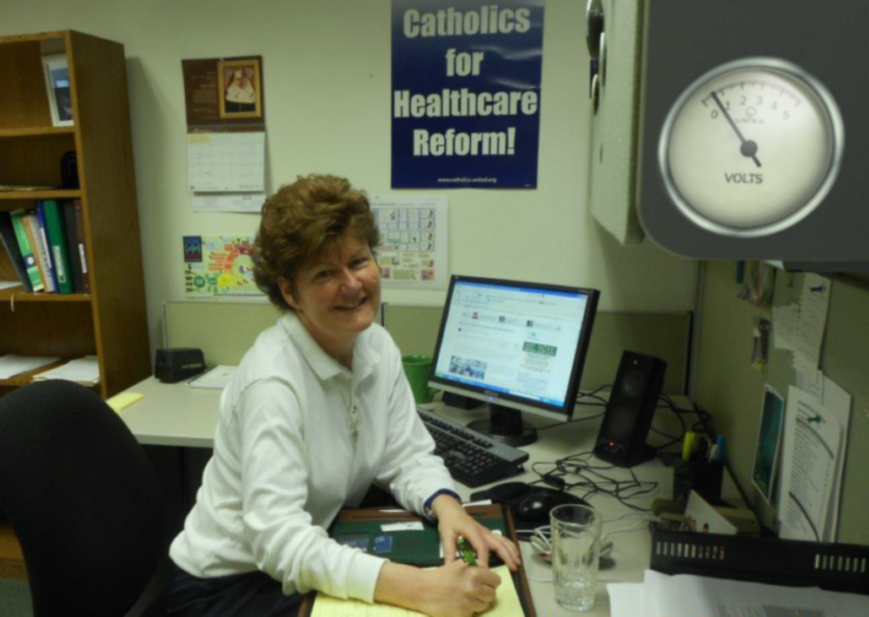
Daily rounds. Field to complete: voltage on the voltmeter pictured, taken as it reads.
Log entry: 0.5 V
